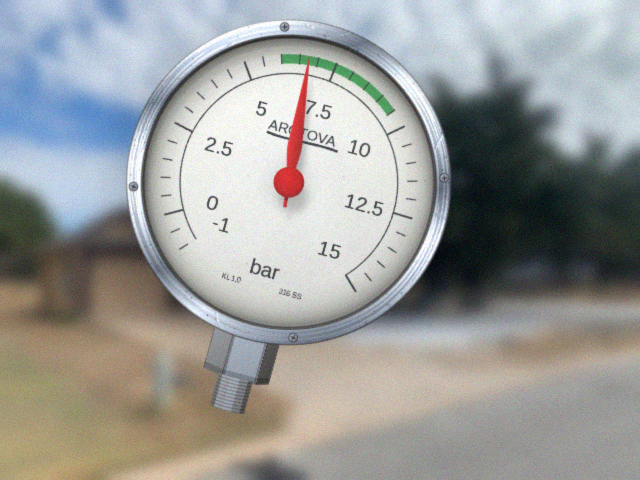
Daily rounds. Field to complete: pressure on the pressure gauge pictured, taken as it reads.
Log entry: 6.75 bar
